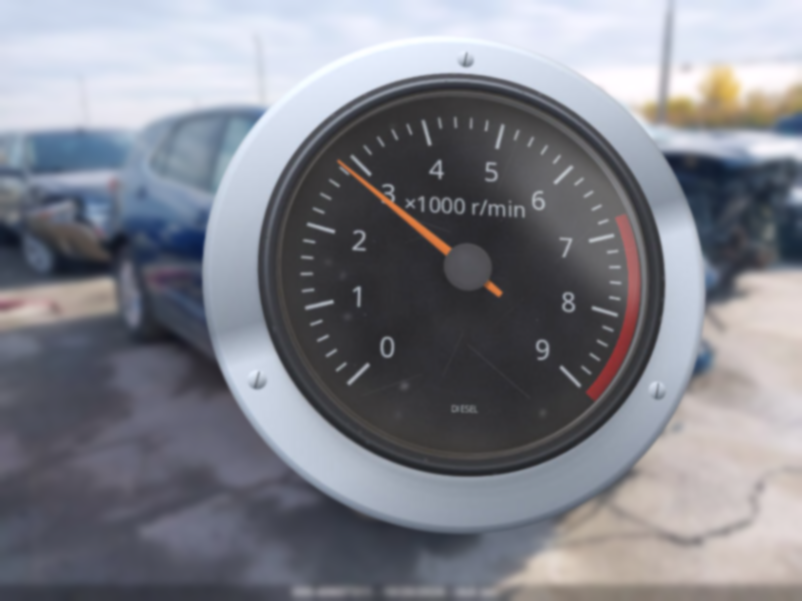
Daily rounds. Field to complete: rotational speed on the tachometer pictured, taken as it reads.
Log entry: 2800 rpm
